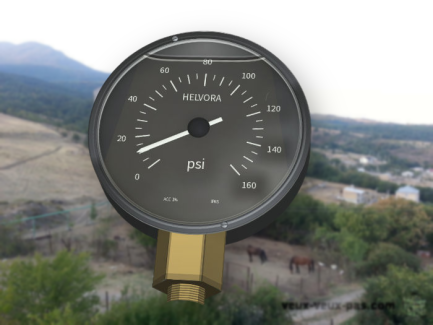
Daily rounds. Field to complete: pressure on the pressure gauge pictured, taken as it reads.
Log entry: 10 psi
